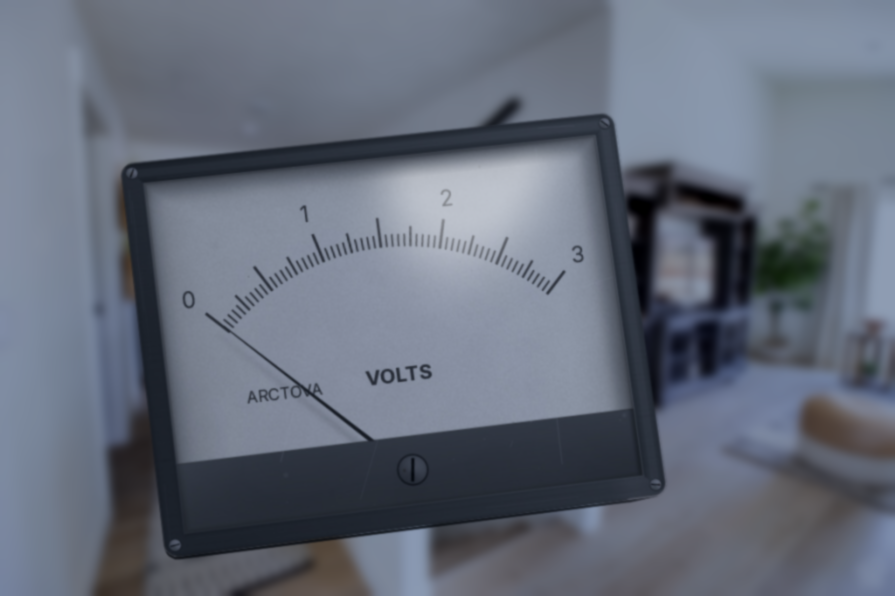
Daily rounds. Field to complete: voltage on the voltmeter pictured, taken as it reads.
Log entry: 0 V
